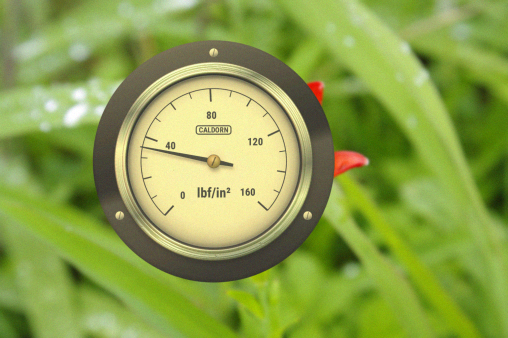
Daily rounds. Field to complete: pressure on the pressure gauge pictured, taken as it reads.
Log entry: 35 psi
